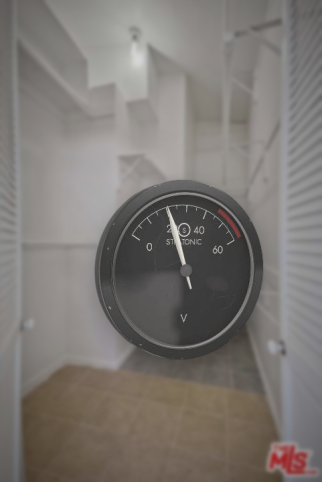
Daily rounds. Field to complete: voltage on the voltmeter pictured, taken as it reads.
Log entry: 20 V
